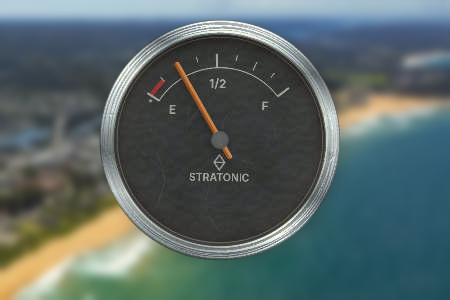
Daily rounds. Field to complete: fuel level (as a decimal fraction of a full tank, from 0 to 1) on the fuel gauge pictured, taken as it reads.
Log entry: 0.25
